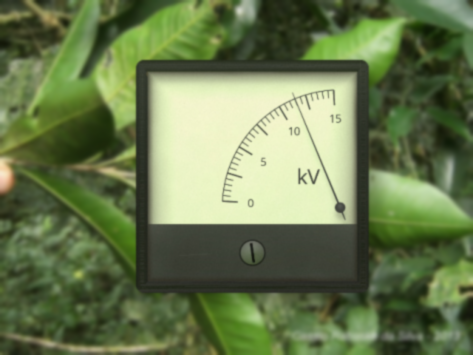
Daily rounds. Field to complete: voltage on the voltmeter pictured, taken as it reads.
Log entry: 11.5 kV
